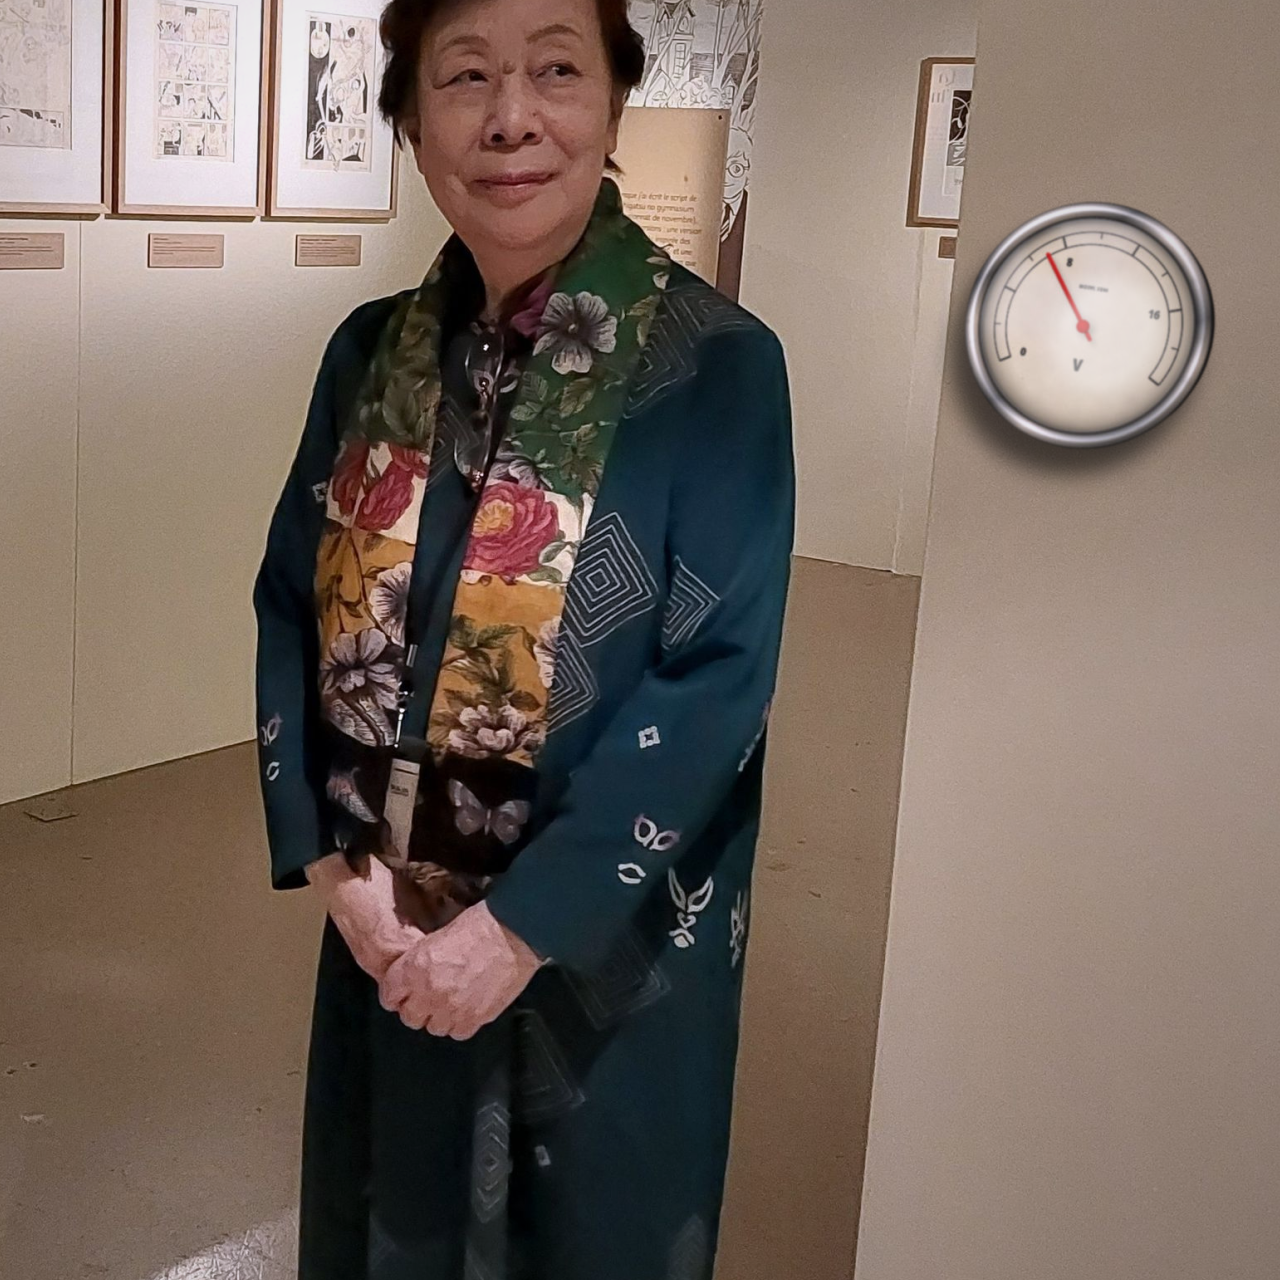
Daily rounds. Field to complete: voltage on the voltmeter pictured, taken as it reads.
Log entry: 7 V
